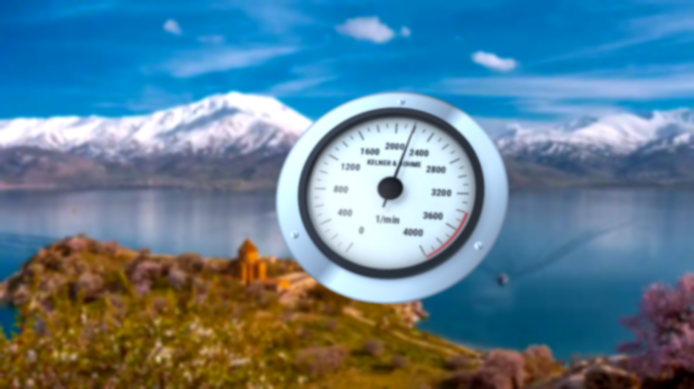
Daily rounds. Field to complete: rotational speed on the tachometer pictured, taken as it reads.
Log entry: 2200 rpm
